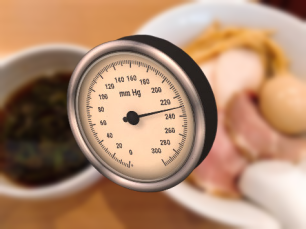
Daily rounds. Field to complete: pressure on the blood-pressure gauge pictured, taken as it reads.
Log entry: 230 mmHg
